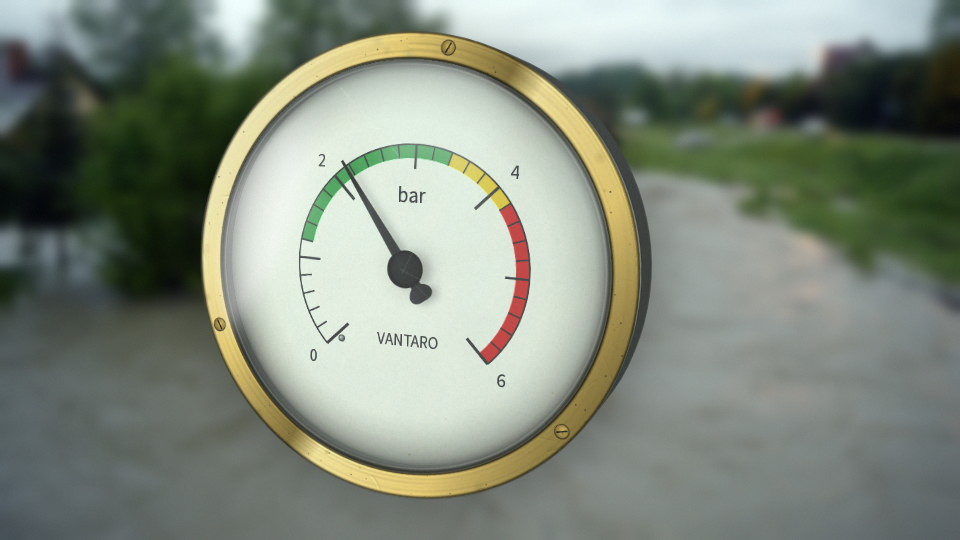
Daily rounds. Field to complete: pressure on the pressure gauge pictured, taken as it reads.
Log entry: 2.2 bar
